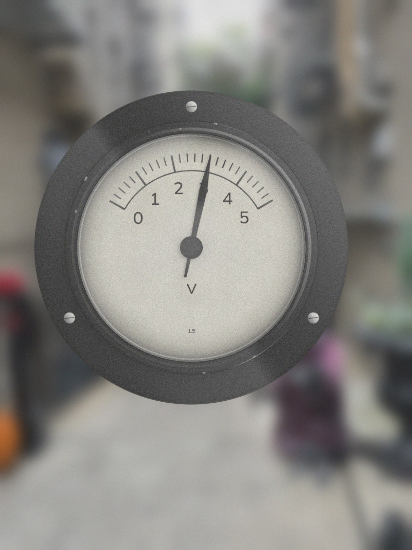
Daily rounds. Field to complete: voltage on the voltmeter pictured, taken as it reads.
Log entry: 3 V
